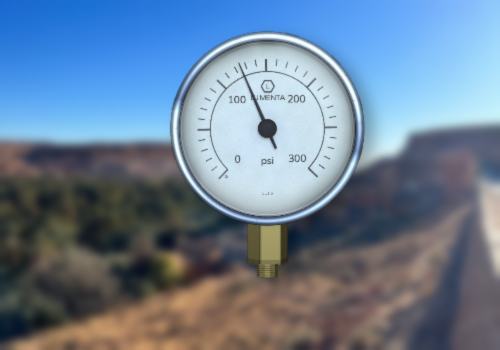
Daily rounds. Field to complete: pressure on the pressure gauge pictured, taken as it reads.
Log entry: 125 psi
